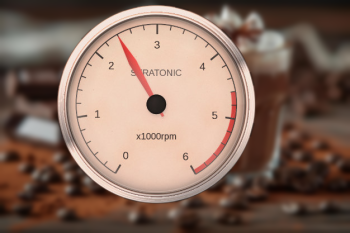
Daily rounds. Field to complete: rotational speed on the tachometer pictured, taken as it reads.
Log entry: 2400 rpm
